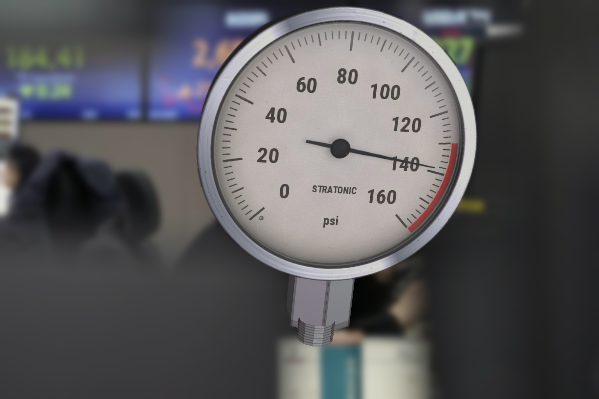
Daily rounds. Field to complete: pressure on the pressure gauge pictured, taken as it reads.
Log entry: 138 psi
